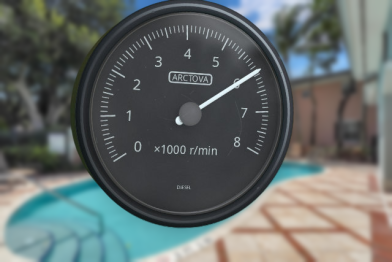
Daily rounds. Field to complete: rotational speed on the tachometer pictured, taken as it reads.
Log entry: 6000 rpm
